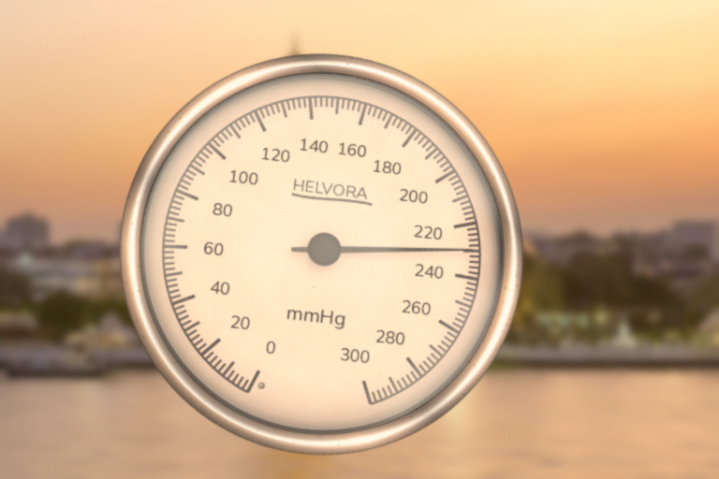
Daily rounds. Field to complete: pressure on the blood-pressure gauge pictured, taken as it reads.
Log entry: 230 mmHg
